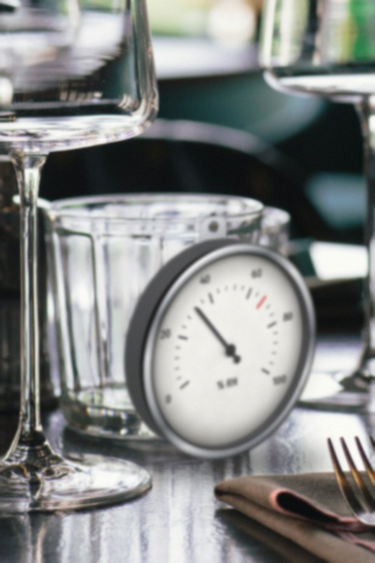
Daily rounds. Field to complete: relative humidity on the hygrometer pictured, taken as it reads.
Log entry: 32 %
